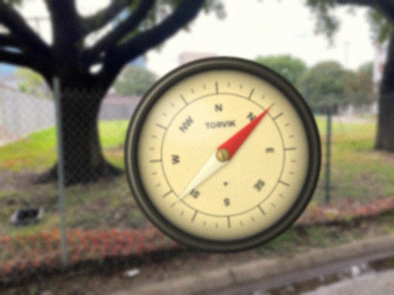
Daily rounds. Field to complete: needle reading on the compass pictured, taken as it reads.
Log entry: 50 °
